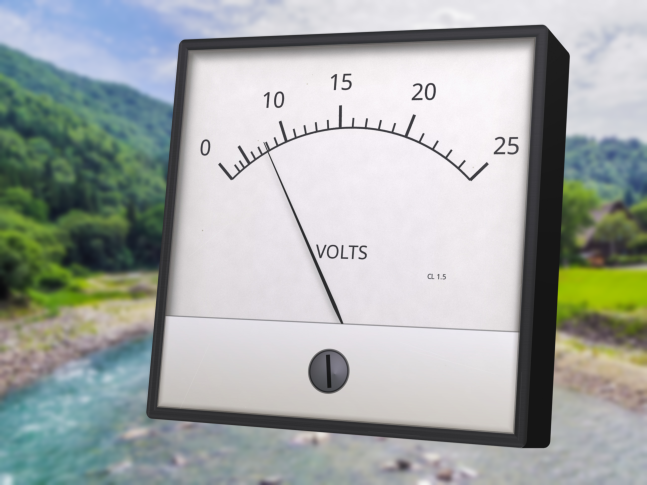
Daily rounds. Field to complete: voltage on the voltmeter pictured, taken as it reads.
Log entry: 8 V
